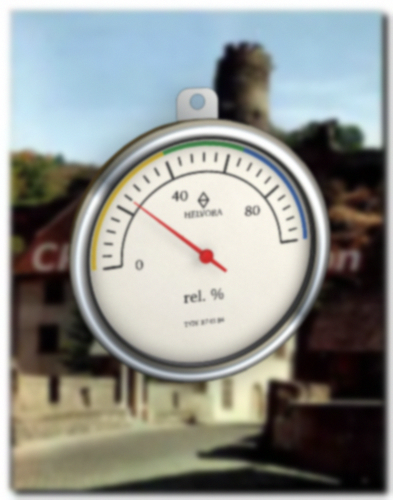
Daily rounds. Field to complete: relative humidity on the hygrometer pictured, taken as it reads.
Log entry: 24 %
